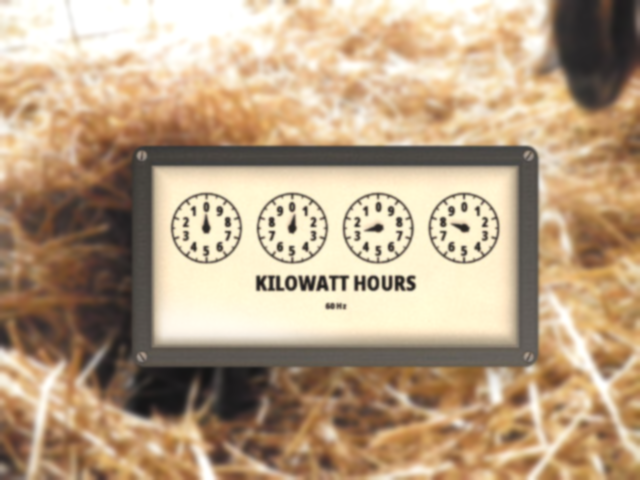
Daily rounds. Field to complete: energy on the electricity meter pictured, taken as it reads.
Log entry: 28 kWh
